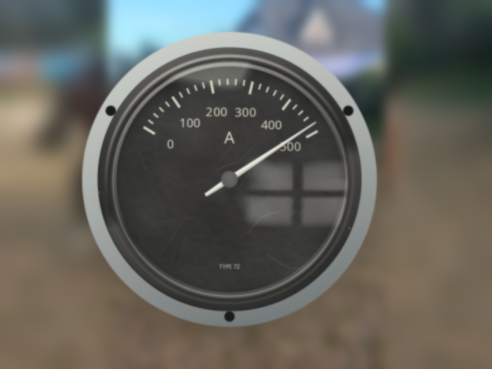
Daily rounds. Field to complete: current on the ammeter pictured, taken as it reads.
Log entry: 480 A
